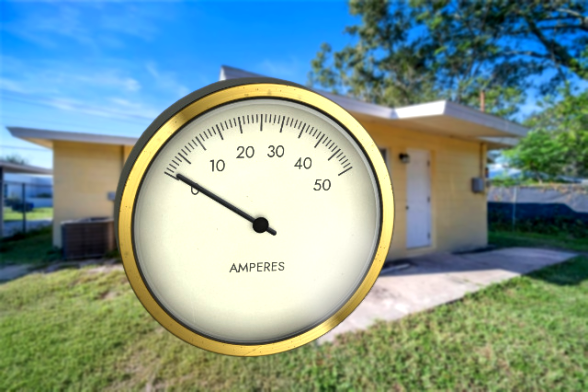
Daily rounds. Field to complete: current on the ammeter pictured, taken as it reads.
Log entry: 1 A
